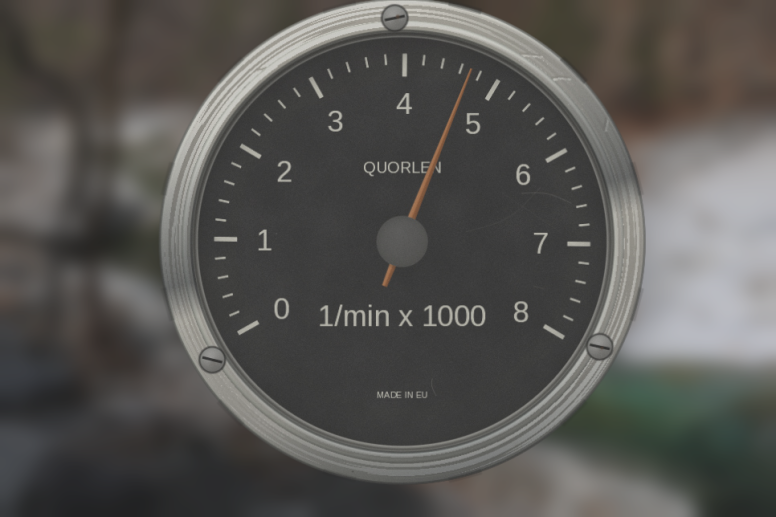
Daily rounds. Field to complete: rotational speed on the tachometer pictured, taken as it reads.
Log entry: 4700 rpm
